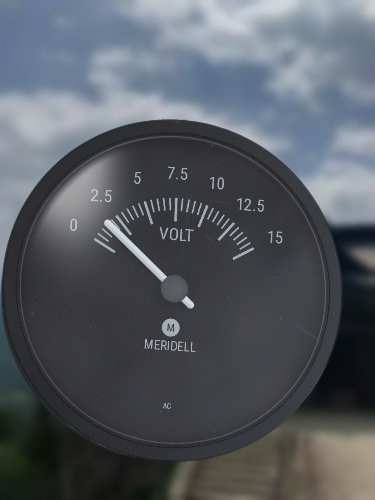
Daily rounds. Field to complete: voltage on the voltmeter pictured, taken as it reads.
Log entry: 1.5 V
